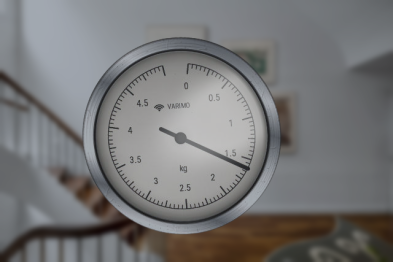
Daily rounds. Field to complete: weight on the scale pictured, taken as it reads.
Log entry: 1.6 kg
